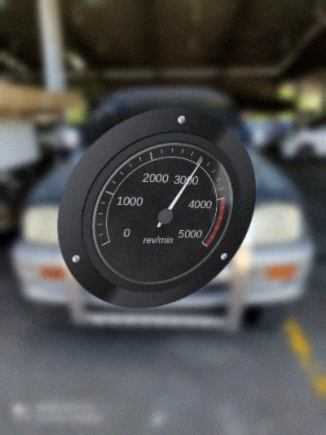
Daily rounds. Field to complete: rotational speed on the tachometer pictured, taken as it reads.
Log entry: 3000 rpm
